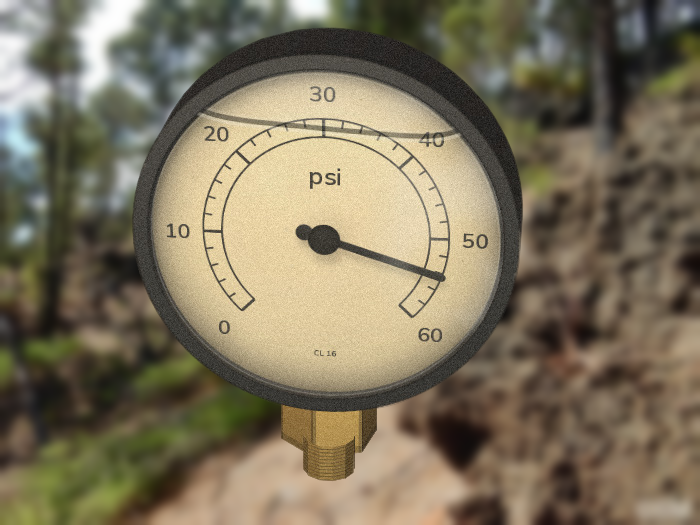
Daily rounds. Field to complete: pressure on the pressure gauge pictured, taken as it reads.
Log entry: 54 psi
